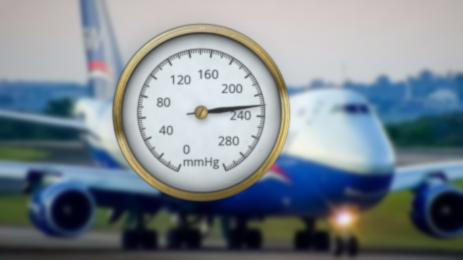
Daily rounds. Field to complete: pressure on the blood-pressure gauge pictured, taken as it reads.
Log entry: 230 mmHg
